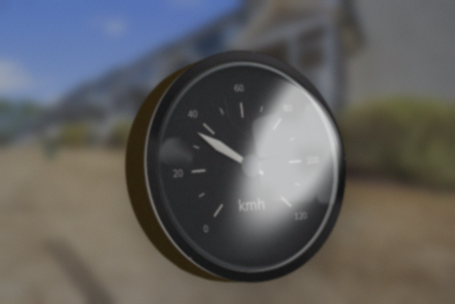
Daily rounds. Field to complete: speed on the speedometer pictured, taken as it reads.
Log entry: 35 km/h
